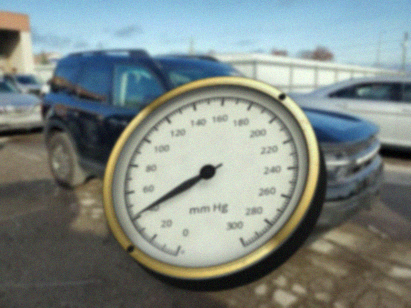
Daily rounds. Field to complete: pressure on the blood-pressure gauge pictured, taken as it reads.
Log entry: 40 mmHg
